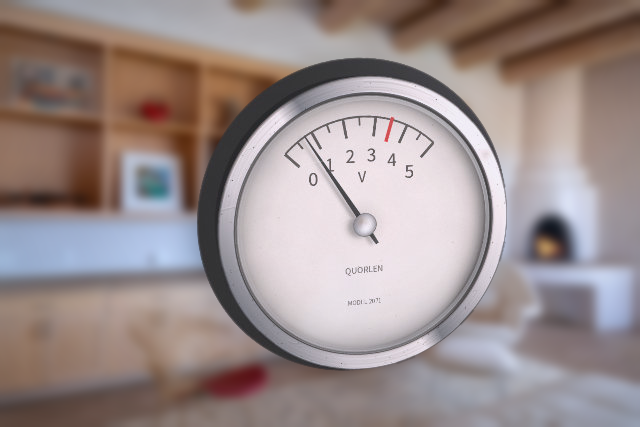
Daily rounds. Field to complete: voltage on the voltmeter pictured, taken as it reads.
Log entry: 0.75 V
